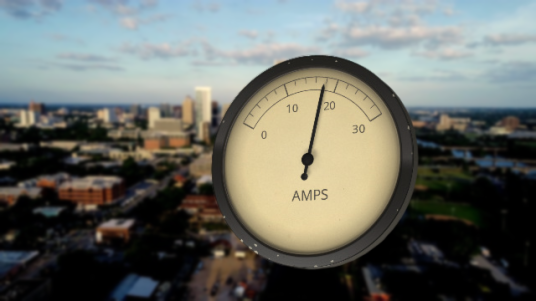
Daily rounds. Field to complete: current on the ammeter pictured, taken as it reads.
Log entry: 18 A
